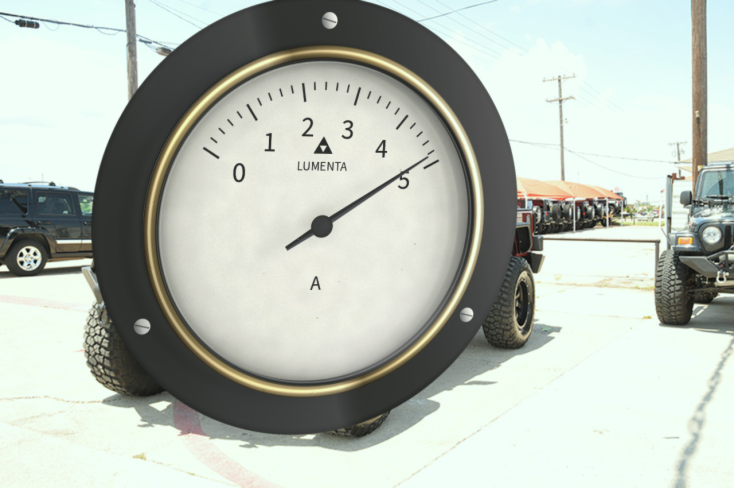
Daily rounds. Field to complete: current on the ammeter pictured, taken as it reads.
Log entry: 4.8 A
